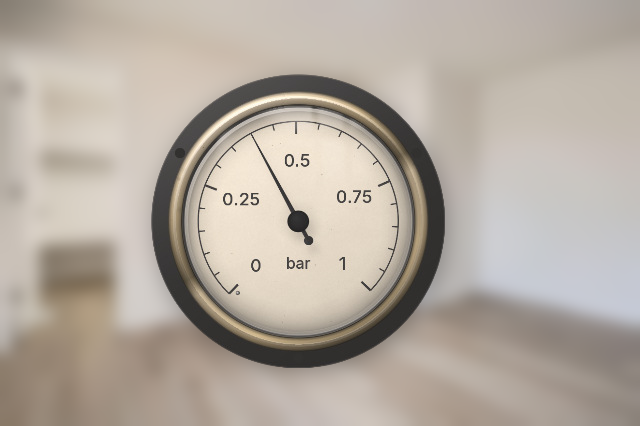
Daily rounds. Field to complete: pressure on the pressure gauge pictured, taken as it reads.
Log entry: 0.4 bar
